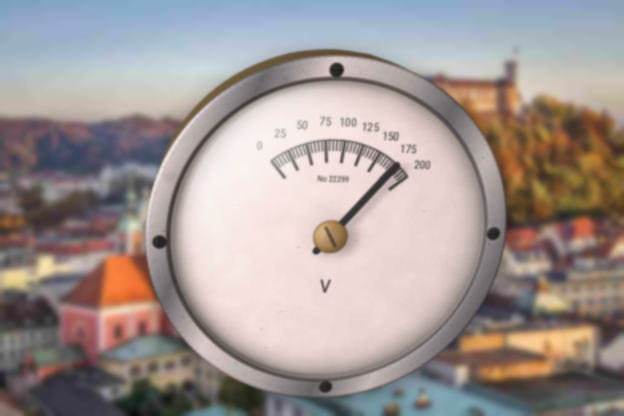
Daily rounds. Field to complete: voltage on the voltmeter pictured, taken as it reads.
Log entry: 175 V
